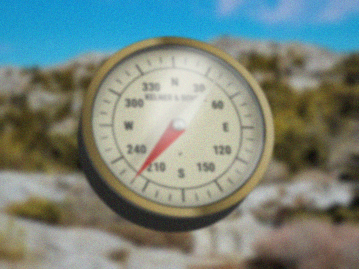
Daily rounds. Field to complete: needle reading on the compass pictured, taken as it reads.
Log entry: 220 °
